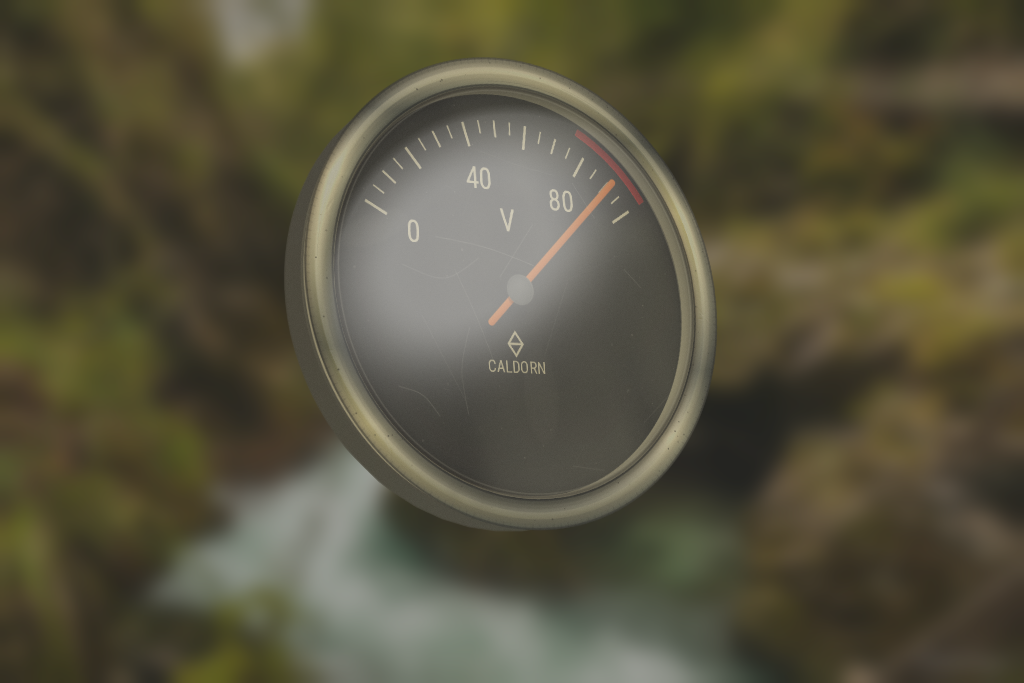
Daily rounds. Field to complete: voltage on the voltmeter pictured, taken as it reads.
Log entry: 90 V
